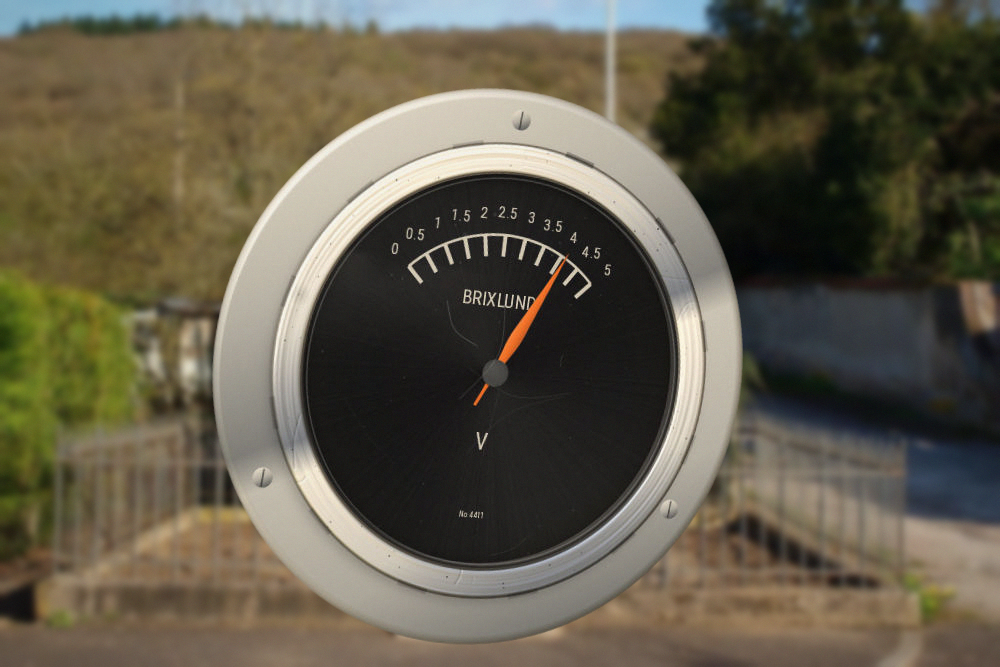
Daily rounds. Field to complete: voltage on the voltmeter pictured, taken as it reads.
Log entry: 4 V
